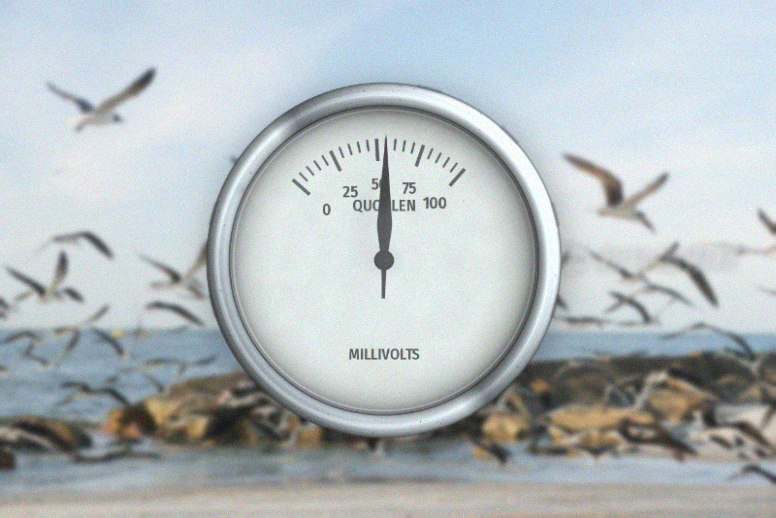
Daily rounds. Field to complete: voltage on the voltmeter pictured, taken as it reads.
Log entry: 55 mV
